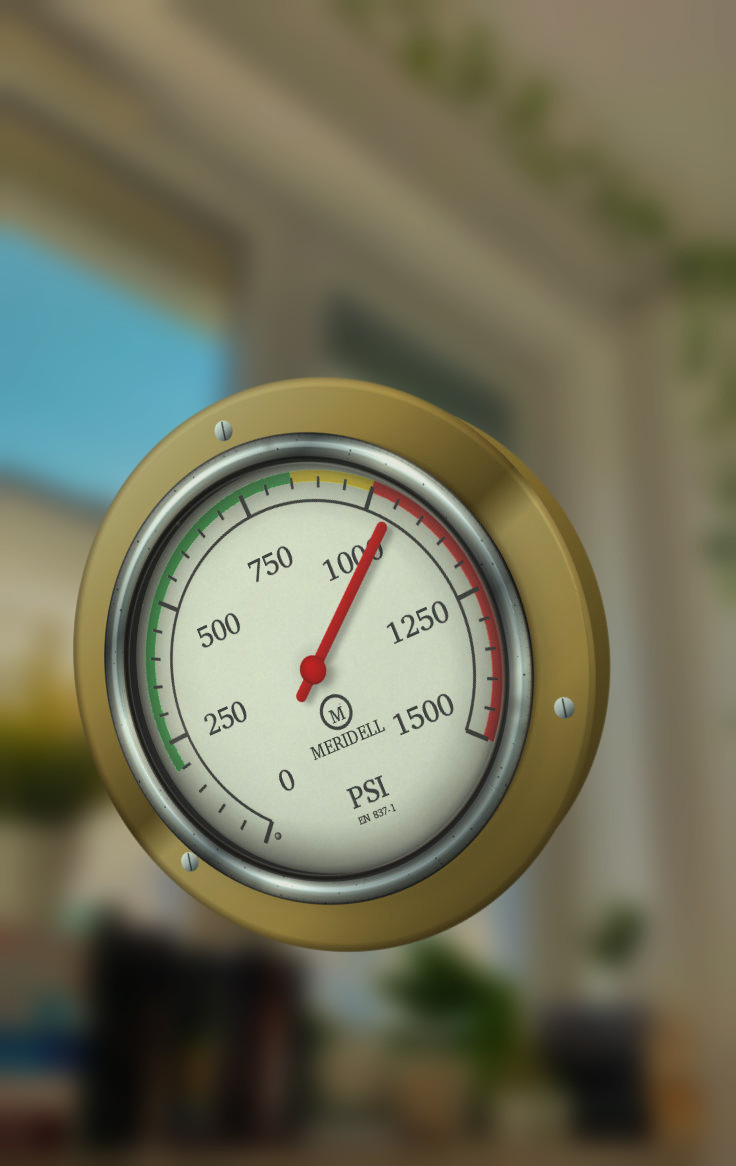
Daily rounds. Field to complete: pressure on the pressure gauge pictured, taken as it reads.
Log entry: 1050 psi
